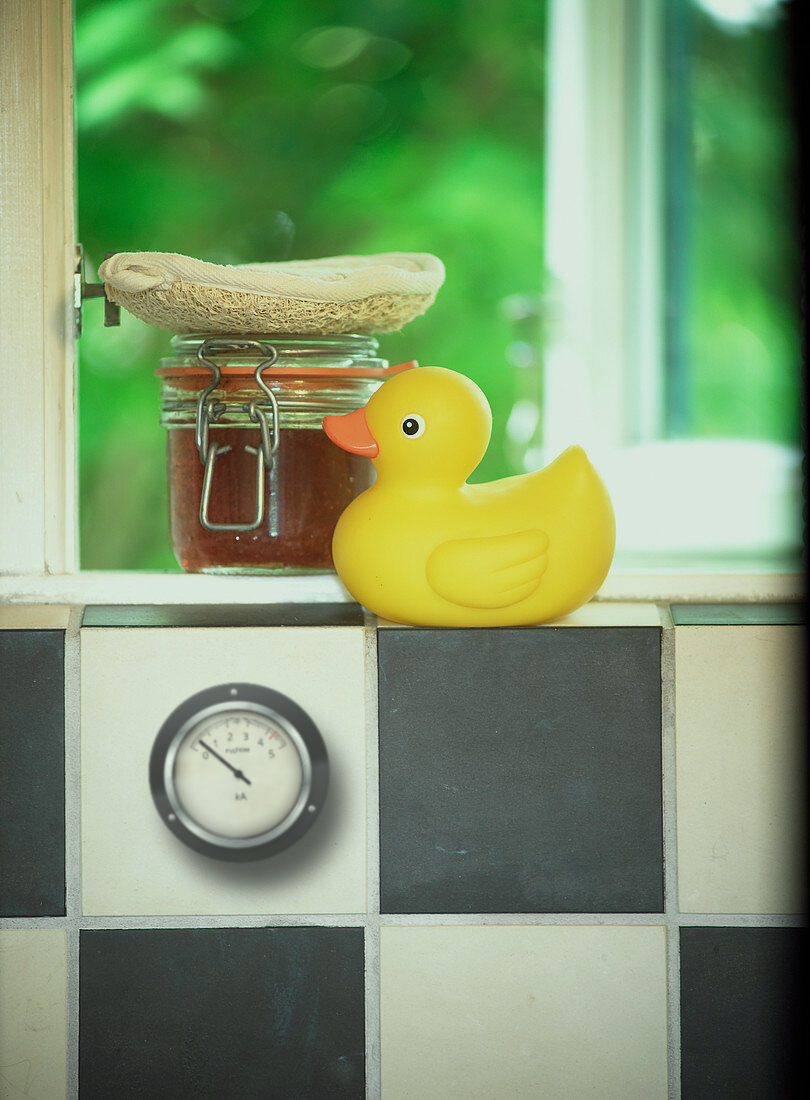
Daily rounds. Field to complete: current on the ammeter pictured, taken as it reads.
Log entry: 0.5 kA
